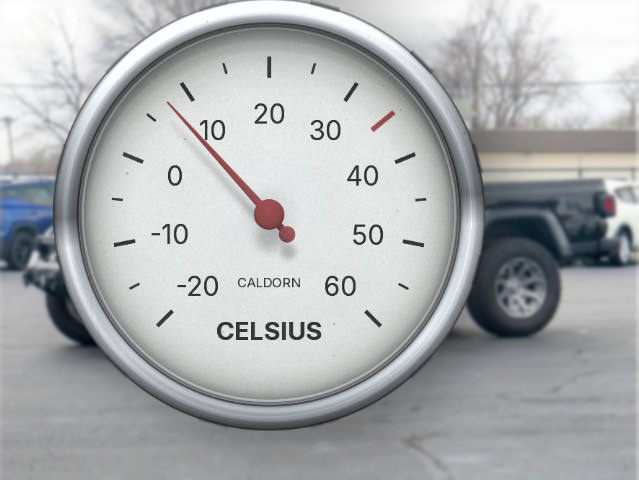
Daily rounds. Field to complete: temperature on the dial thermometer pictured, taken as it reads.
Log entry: 7.5 °C
